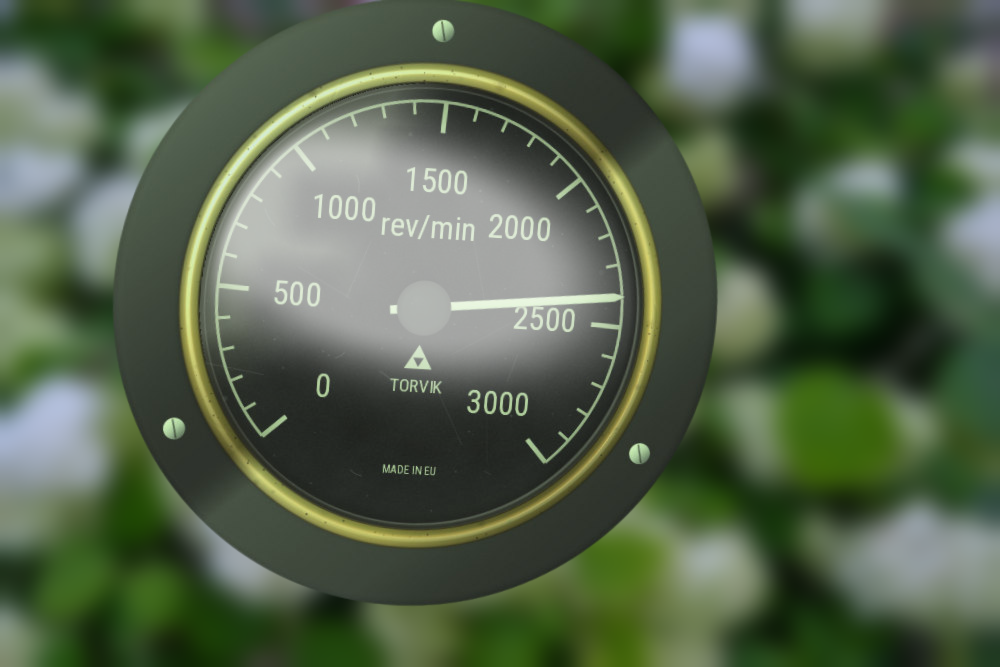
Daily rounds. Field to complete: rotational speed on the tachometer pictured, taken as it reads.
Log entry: 2400 rpm
